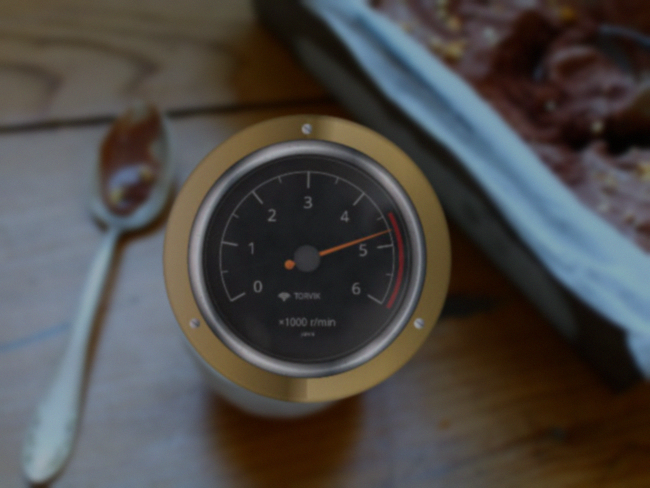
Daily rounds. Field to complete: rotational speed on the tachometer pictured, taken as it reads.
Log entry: 4750 rpm
